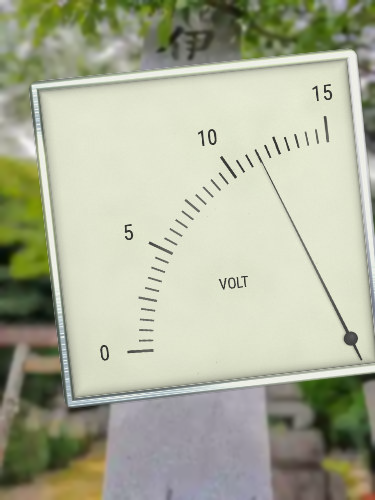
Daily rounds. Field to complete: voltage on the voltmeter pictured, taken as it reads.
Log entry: 11.5 V
